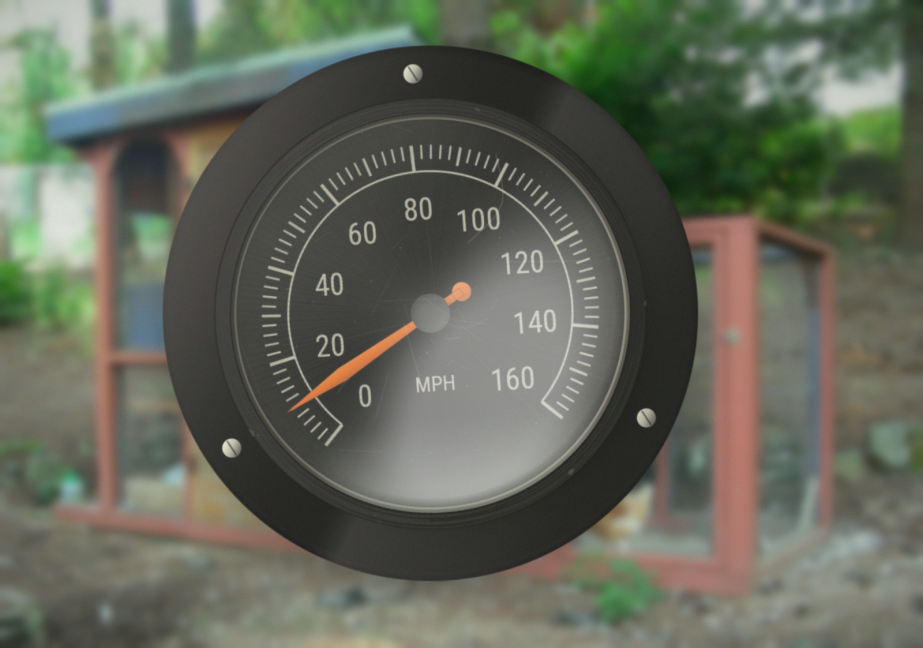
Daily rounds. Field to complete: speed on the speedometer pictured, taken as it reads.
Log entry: 10 mph
